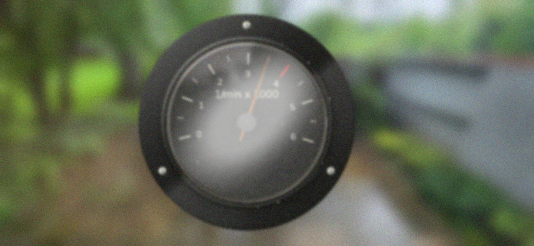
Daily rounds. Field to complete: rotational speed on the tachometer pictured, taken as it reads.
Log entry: 3500 rpm
